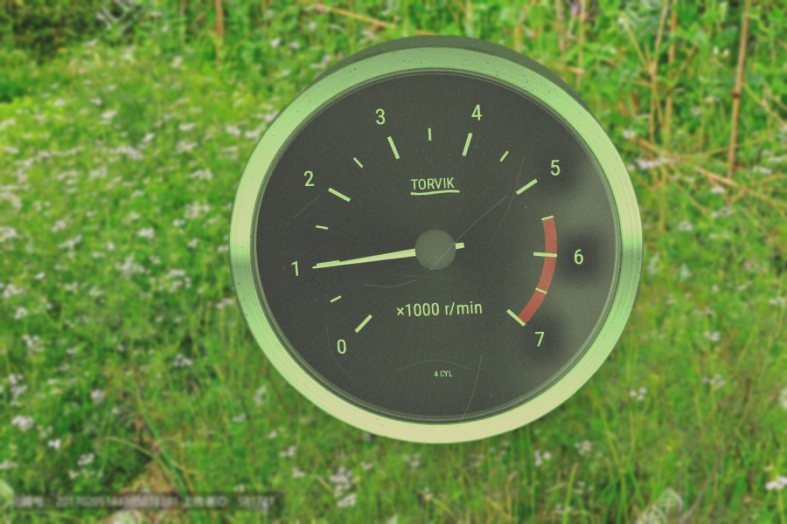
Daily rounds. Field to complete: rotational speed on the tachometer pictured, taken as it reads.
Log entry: 1000 rpm
